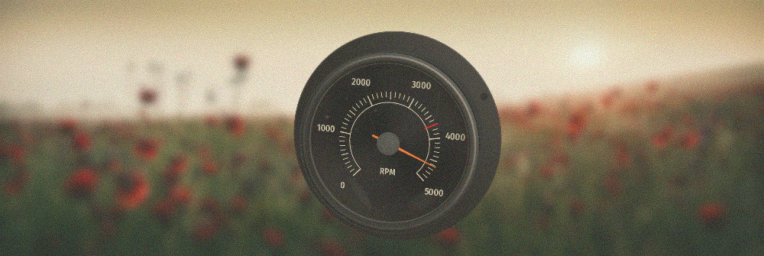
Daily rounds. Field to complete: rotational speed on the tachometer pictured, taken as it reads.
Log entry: 4600 rpm
